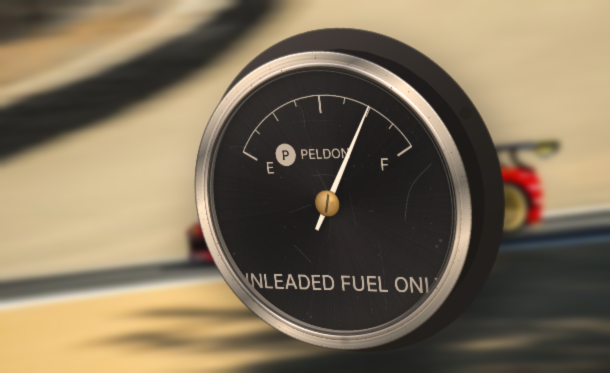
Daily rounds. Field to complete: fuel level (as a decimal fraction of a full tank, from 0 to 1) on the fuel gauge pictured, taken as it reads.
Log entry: 0.75
